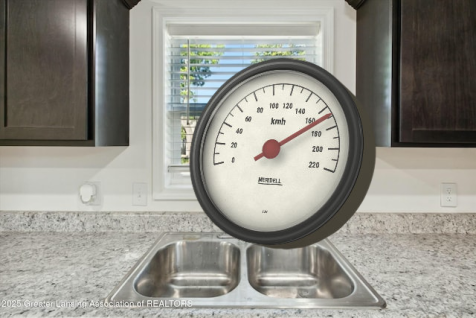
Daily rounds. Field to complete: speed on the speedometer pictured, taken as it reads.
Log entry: 170 km/h
